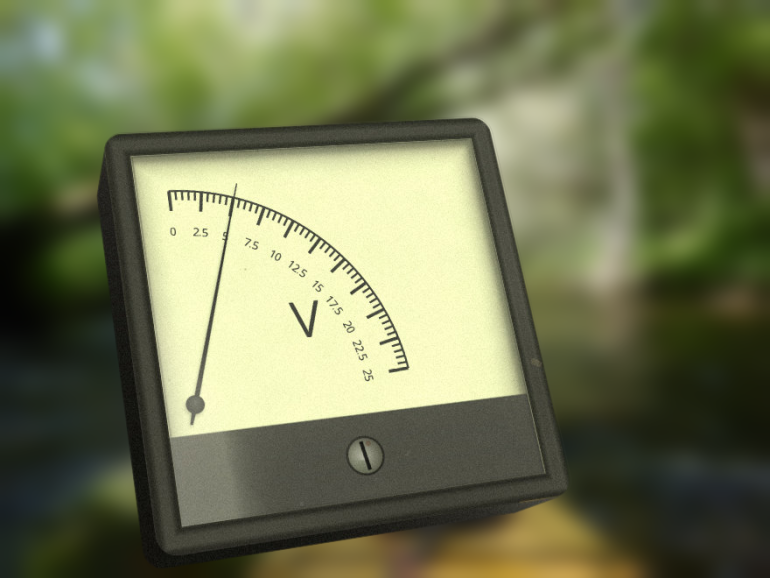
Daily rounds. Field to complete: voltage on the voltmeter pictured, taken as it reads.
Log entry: 5 V
